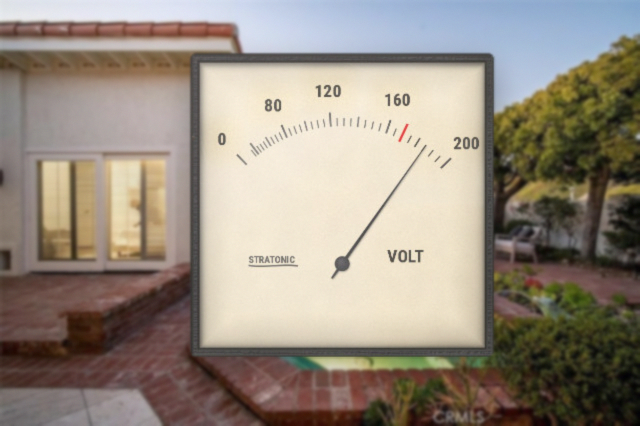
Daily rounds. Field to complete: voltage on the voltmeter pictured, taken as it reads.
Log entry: 185 V
